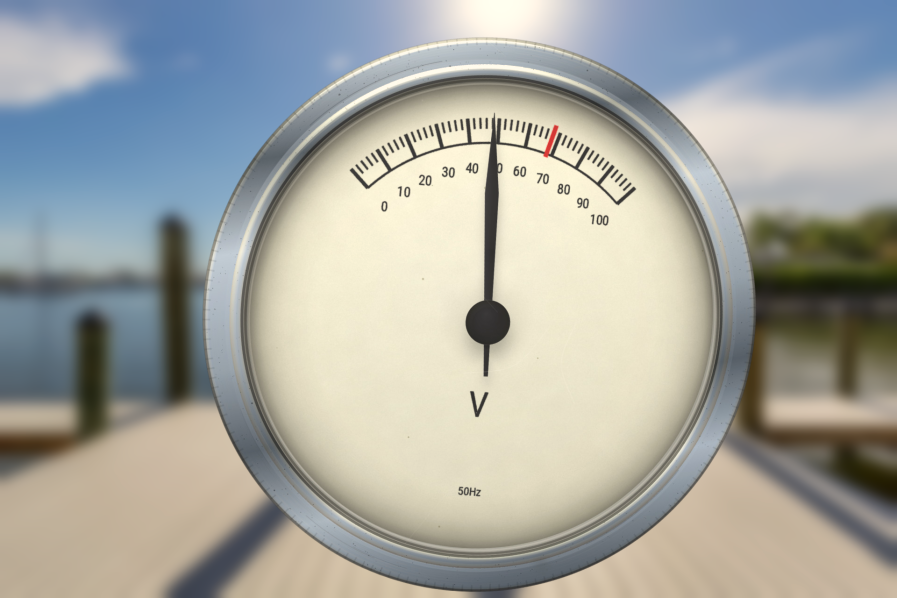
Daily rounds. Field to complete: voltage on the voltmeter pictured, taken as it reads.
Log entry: 48 V
